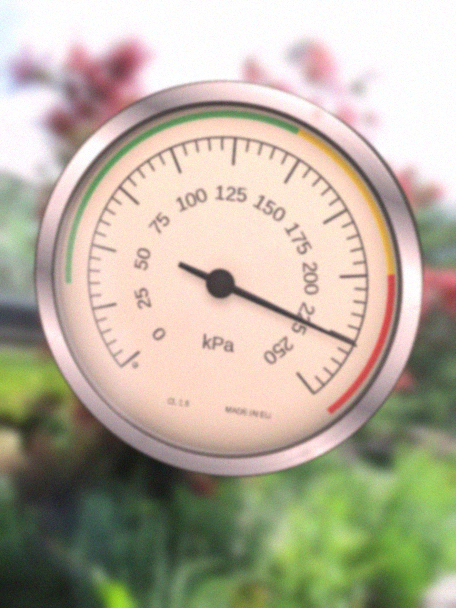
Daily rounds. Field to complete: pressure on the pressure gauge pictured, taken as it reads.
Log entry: 225 kPa
